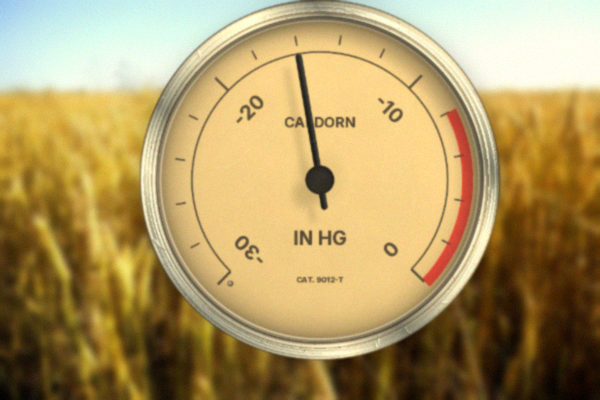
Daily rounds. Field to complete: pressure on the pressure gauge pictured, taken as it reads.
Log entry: -16 inHg
